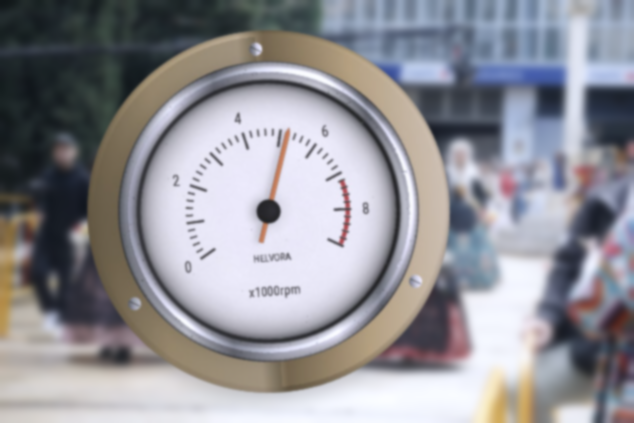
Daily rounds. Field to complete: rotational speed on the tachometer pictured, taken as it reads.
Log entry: 5200 rpm
